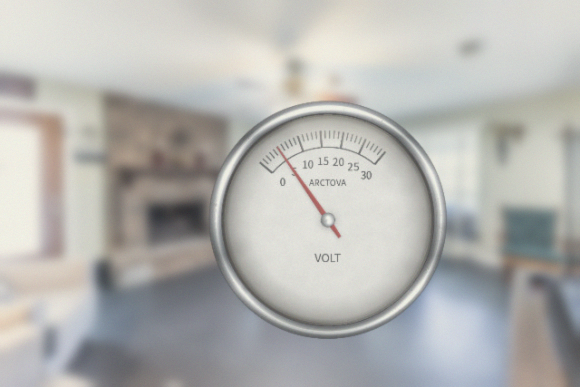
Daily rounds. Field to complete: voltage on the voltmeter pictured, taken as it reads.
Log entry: 5 V
